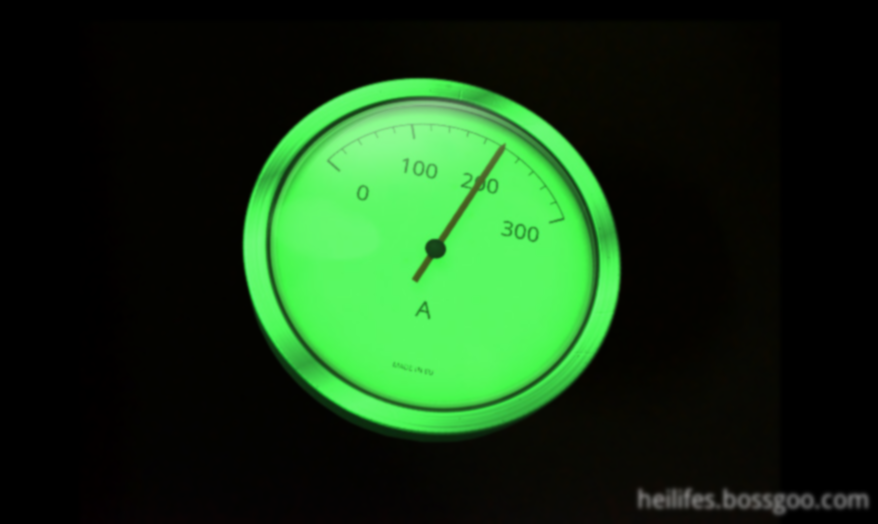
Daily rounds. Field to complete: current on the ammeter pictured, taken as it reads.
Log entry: 200 A
